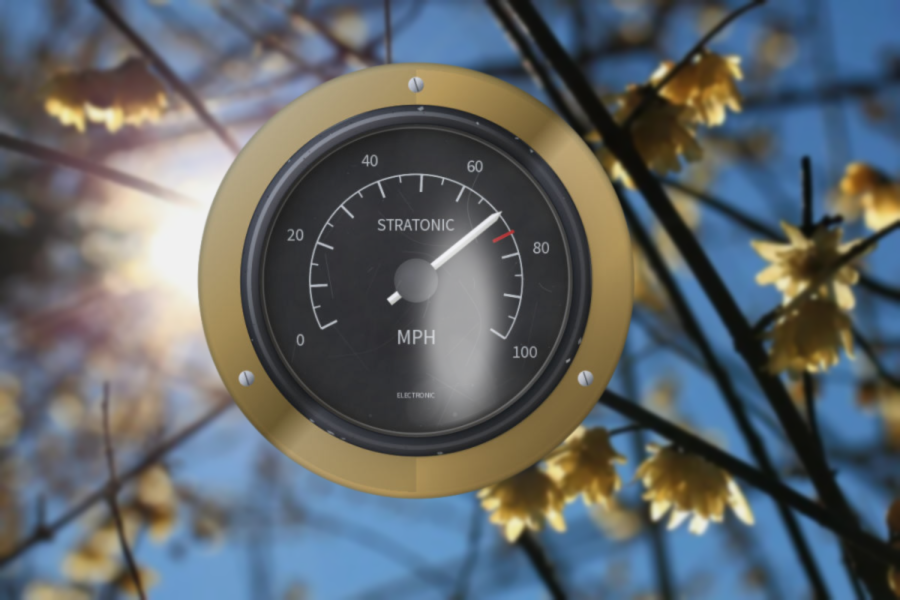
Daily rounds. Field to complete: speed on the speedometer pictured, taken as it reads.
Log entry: 70 mph
